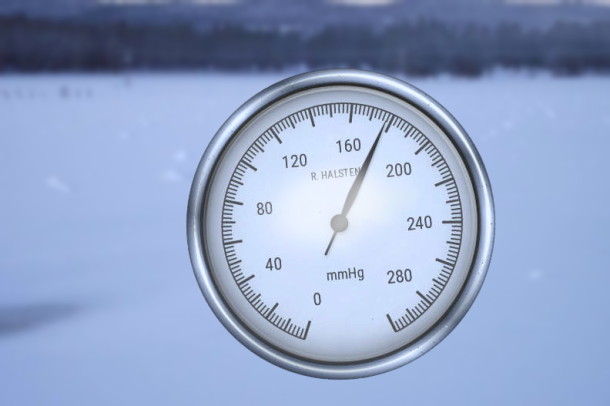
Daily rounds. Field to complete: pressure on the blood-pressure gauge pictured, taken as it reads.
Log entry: 178 mmHg
